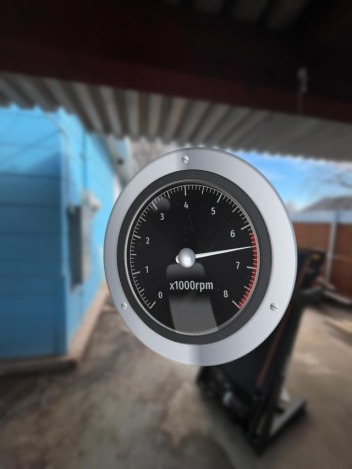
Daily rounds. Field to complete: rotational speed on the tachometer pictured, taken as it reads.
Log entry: 6500 rpm
